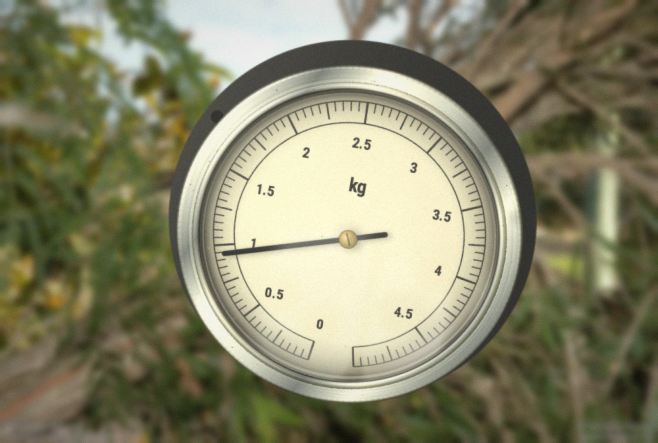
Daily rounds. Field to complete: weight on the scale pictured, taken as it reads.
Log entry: 0.95 kg
